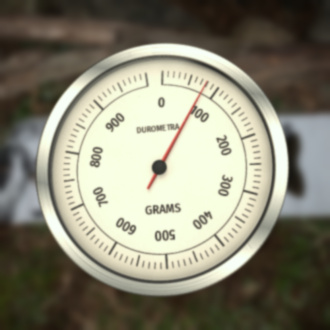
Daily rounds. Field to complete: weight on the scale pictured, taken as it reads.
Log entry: 80 g
